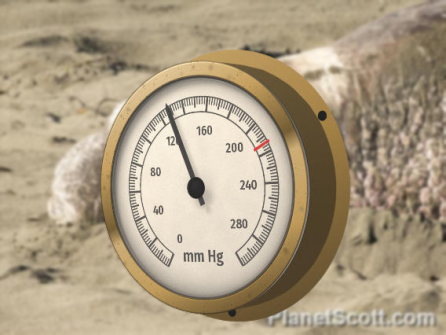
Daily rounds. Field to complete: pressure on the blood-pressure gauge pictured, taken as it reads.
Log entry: 130 mmHg
